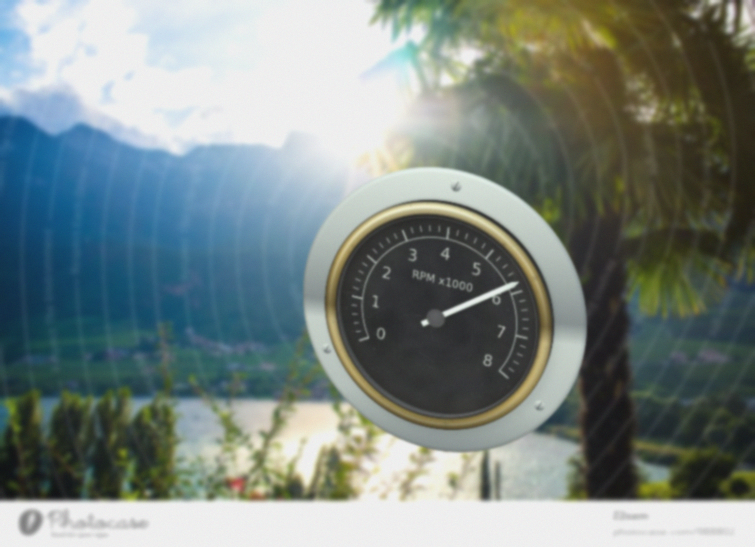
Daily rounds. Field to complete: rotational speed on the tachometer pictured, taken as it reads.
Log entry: 5800 rpm
